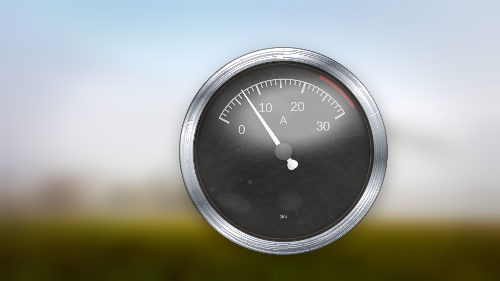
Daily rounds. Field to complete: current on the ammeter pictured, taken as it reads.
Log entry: 7 A
